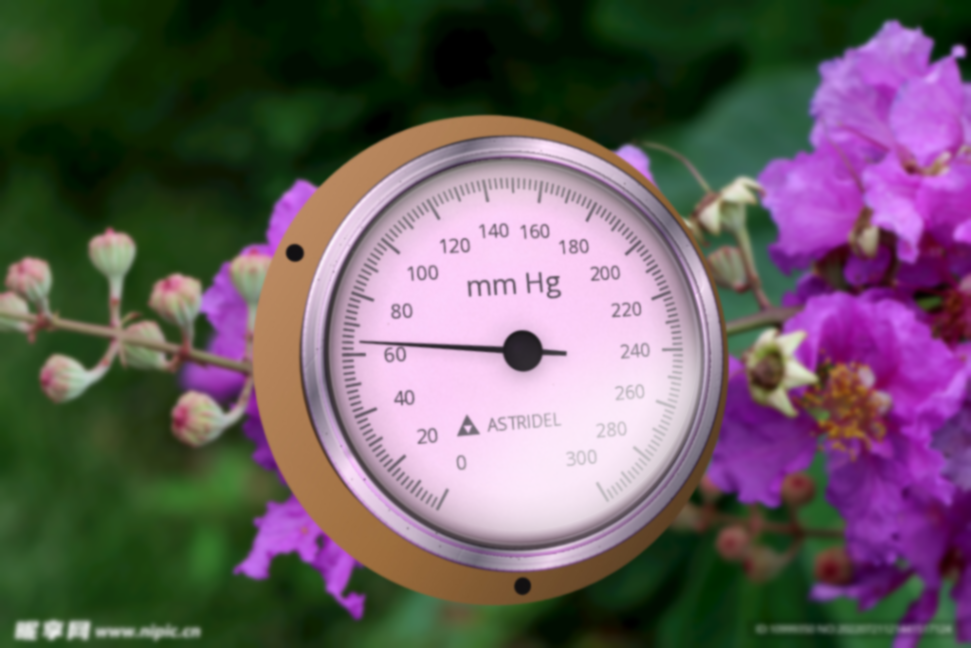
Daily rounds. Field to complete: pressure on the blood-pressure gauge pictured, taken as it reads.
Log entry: 64 mmHg
